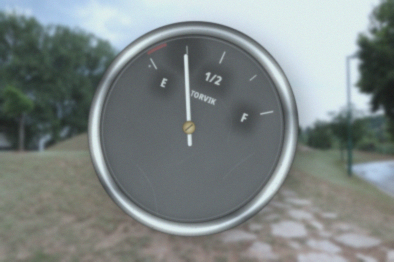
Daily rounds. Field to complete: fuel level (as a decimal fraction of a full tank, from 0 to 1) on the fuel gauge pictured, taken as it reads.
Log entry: 0.25
